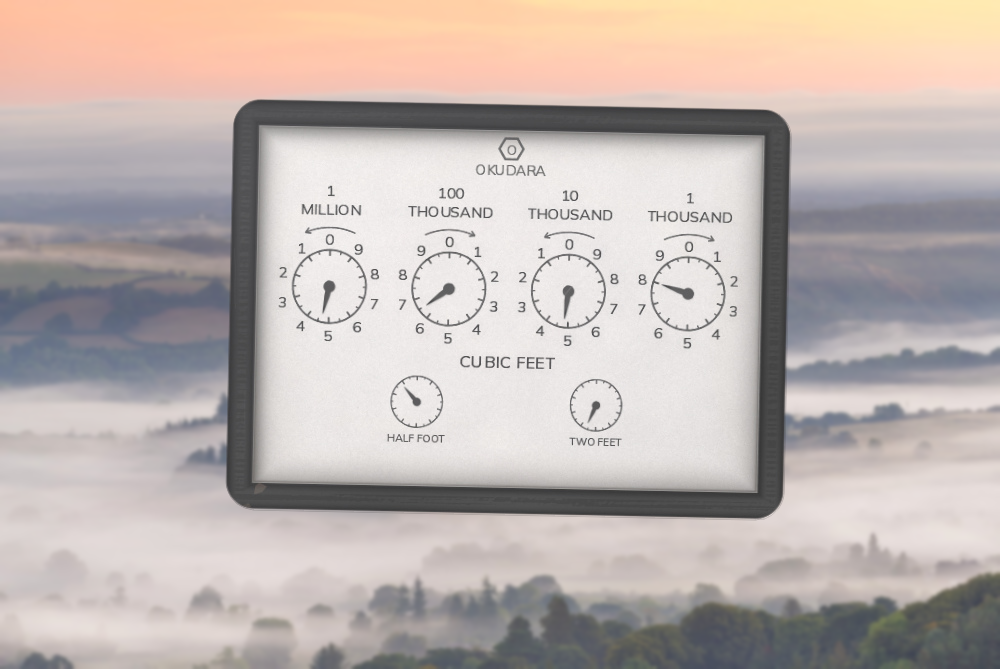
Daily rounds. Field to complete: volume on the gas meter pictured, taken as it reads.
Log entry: 464800 ft³
